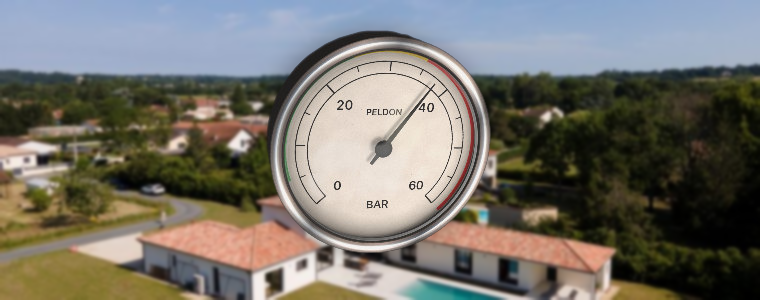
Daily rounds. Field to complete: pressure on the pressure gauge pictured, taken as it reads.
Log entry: 37.5 bar
